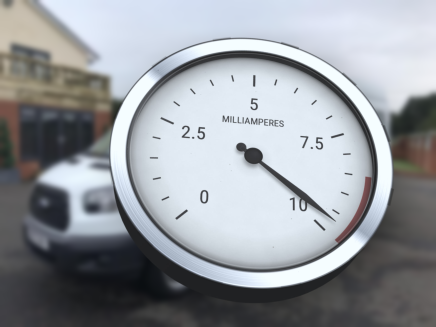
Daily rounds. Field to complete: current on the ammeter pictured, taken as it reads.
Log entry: 9.75 mA
